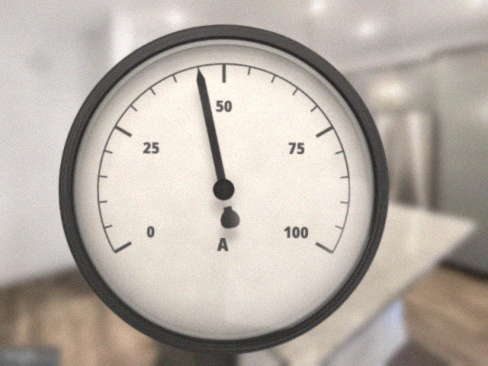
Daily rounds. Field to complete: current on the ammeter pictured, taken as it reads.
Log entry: 45 A
